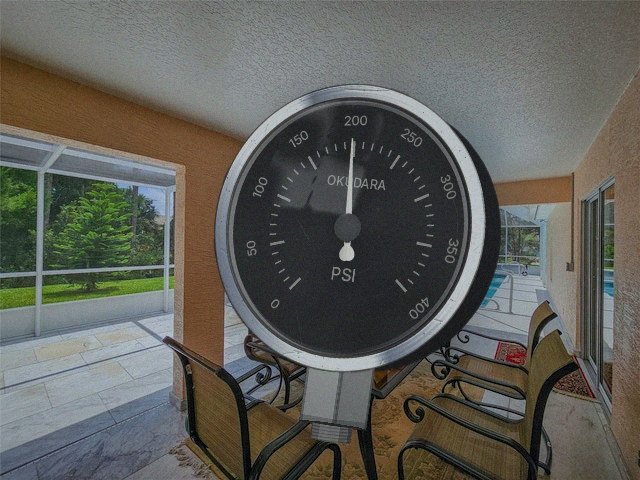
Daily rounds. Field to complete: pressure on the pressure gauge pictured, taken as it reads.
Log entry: 200 psi
